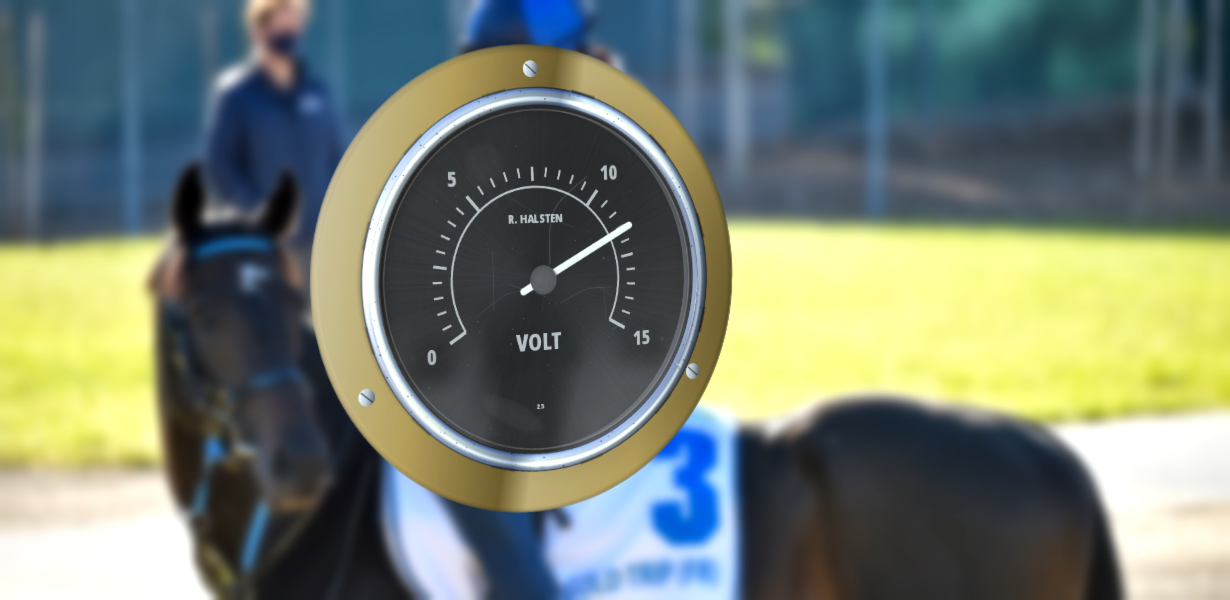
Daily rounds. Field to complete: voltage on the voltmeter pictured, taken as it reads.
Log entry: 11.5 V
